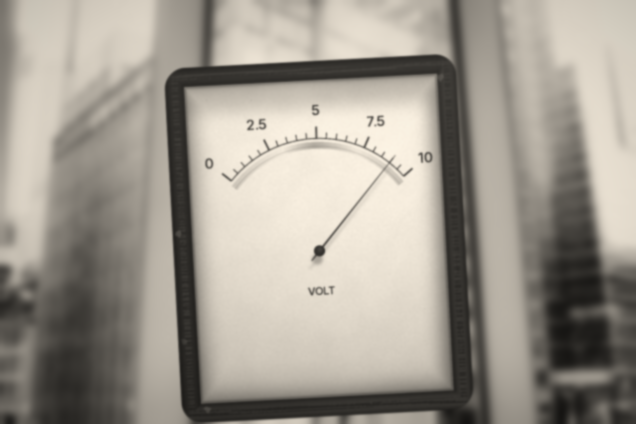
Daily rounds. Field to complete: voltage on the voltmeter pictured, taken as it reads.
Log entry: 9 V
